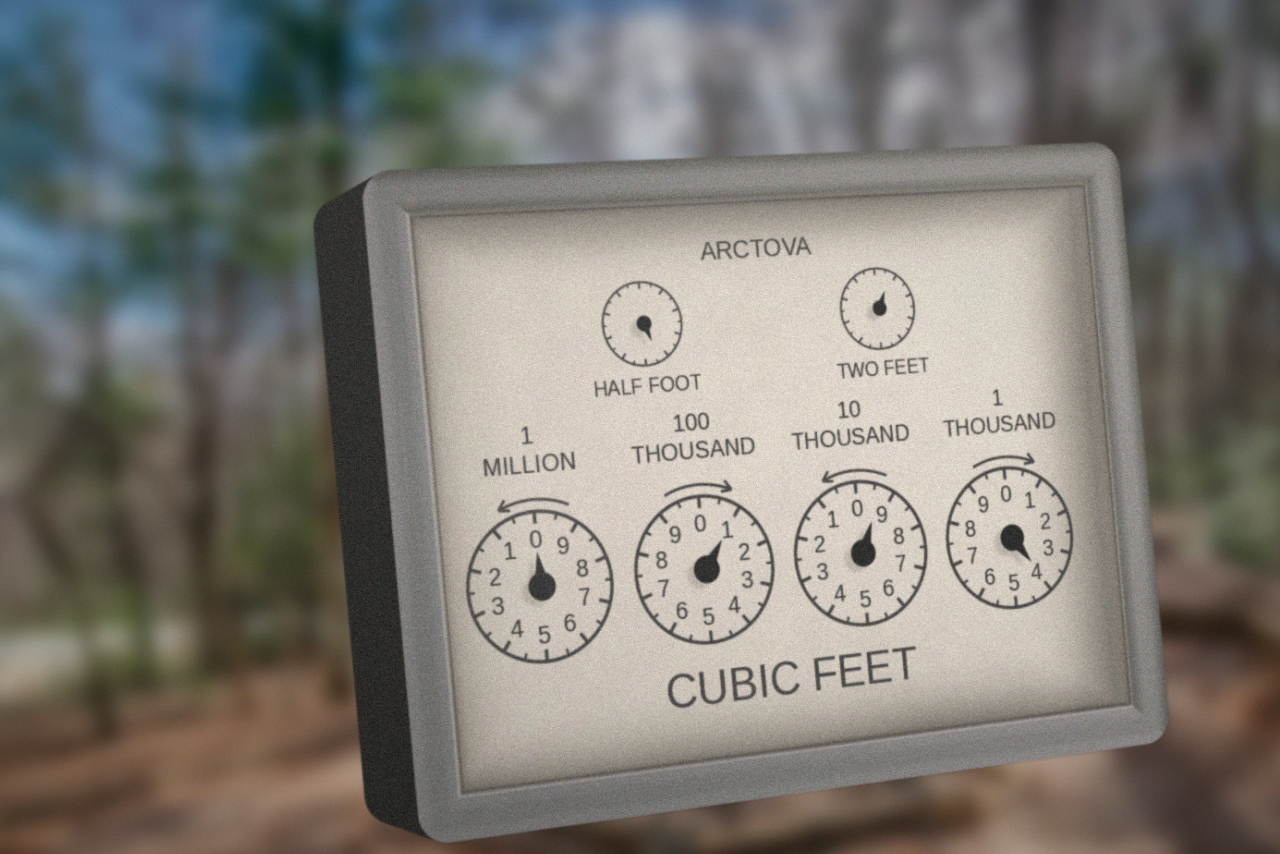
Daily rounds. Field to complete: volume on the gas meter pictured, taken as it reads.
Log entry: 9400 ft³
